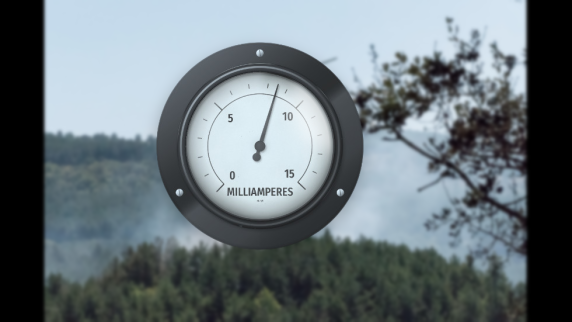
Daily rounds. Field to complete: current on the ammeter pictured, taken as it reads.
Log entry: 8.5 mA
